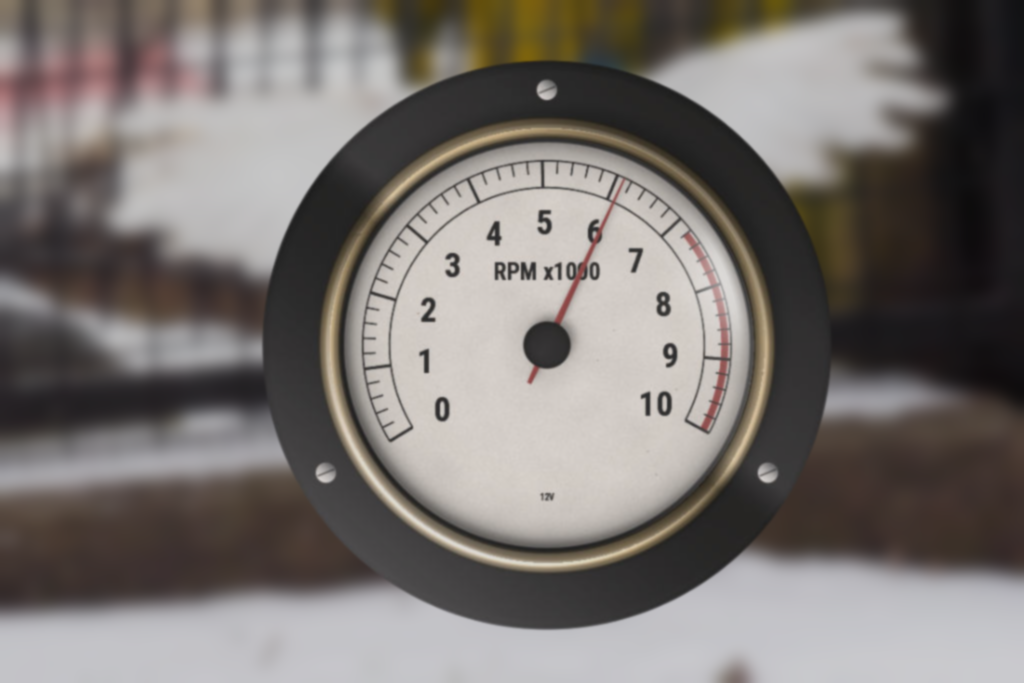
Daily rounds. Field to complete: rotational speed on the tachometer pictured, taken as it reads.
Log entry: 6100 rpm
